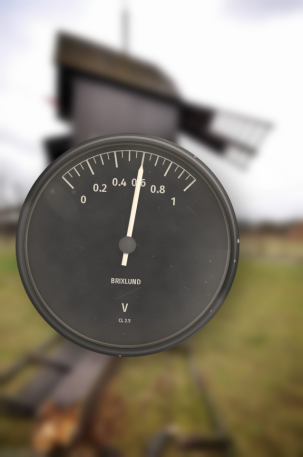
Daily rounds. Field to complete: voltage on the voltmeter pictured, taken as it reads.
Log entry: 0.6 V
